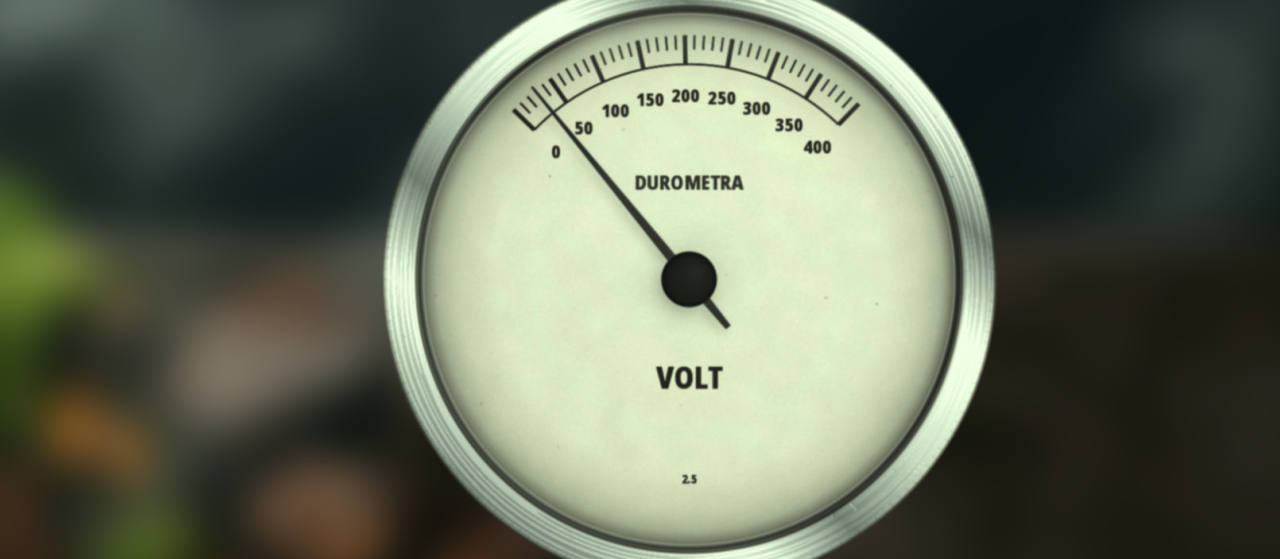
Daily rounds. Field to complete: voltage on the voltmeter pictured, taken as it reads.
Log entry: 30 V
